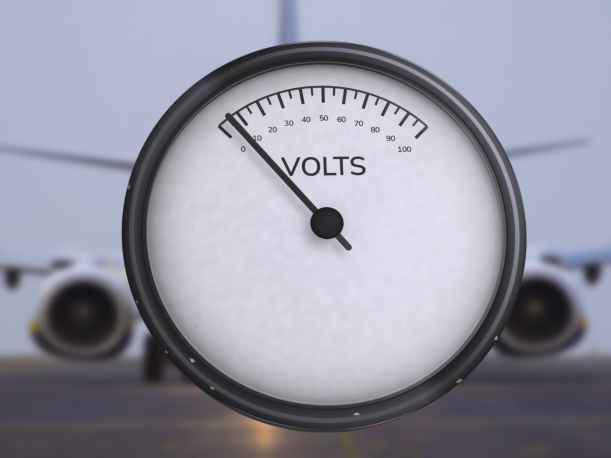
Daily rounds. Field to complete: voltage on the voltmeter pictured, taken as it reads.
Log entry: 5 V
